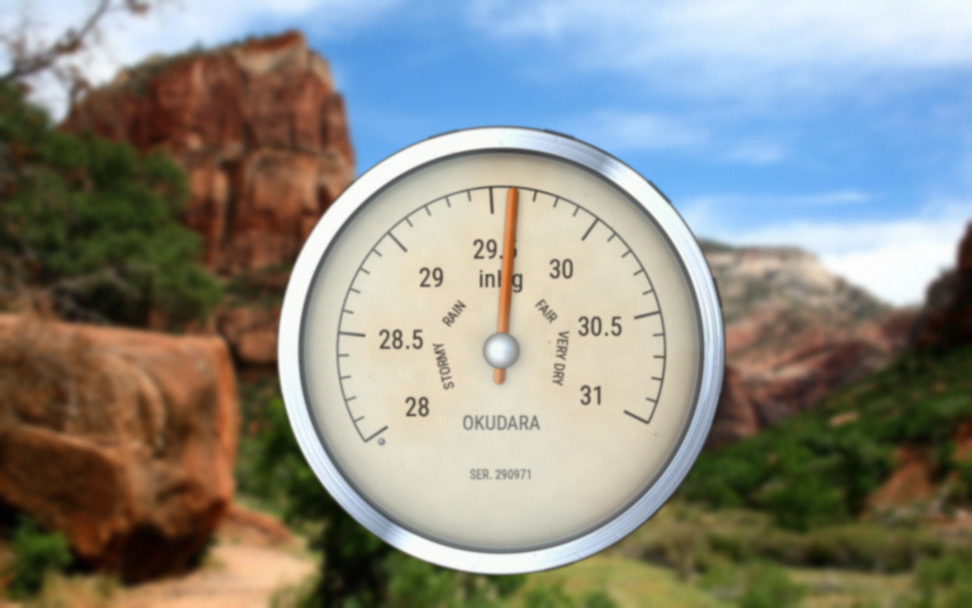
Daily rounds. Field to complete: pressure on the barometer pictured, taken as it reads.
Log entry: 29.6 inHg
